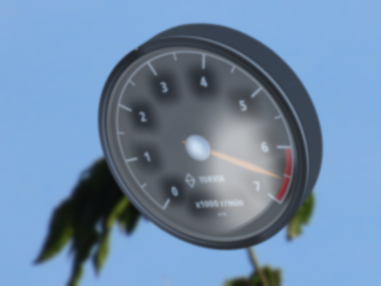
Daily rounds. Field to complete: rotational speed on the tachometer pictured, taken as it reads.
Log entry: 6500 rpm
